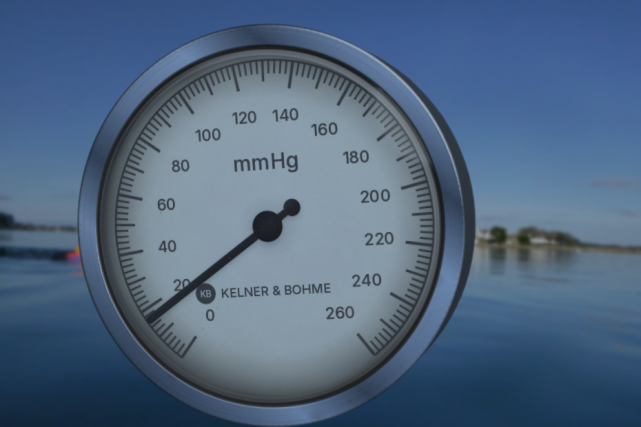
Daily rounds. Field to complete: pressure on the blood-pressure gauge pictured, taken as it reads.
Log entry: 16 mmHg
